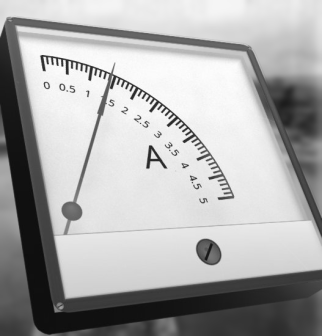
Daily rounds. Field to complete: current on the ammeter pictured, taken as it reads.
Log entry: 1.4 A
